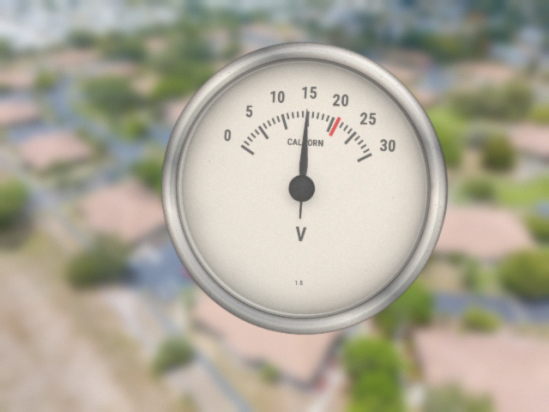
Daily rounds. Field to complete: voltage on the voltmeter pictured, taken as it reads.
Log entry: 15 V
